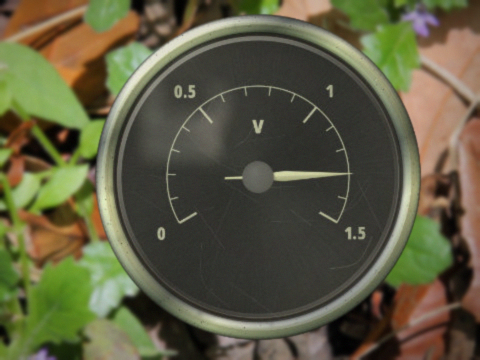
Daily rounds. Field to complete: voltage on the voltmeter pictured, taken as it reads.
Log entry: 1.3 V
